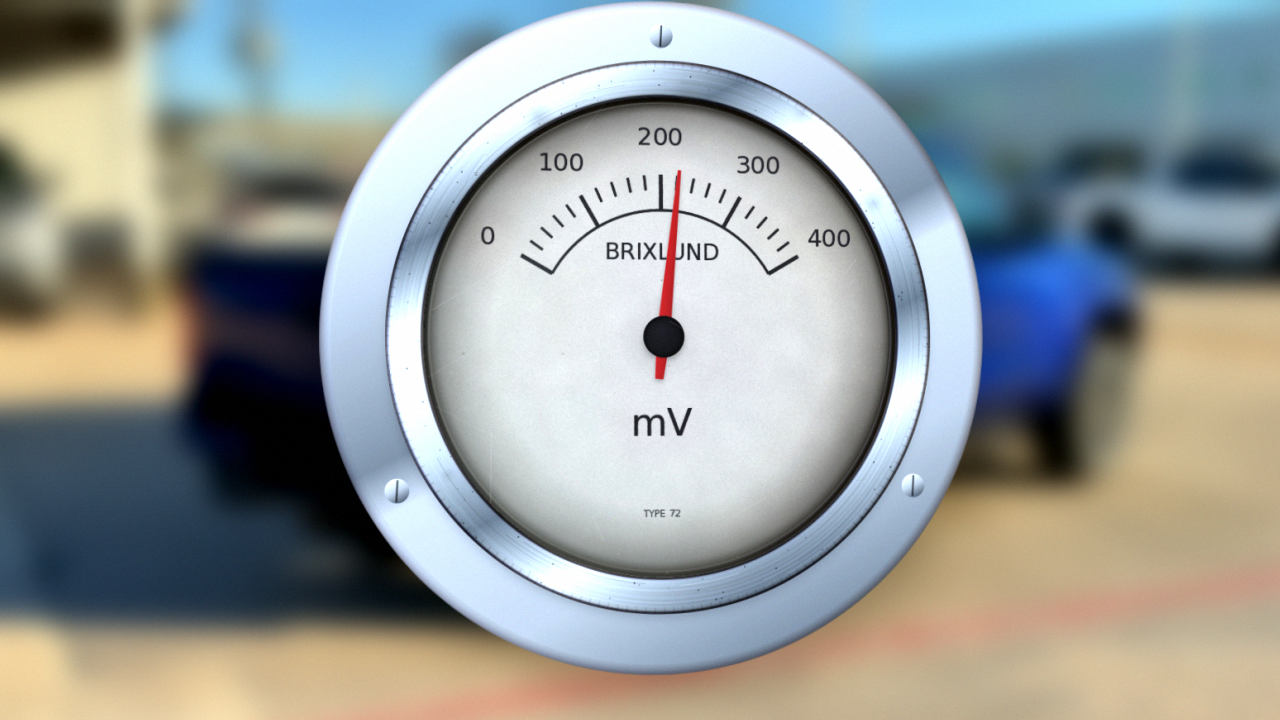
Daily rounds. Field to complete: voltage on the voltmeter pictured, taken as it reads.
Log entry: 220 mV
